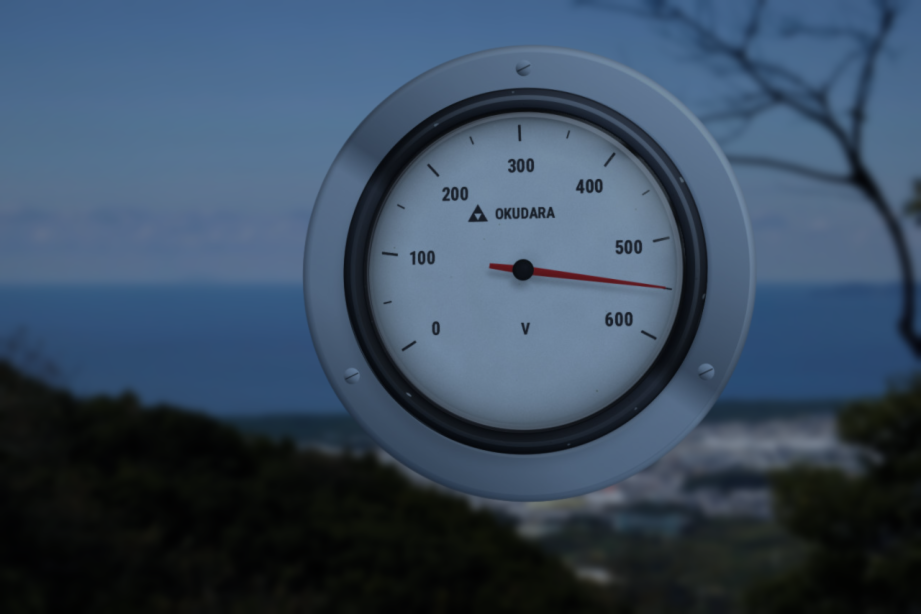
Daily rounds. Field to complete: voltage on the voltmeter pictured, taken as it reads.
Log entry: 550 V
